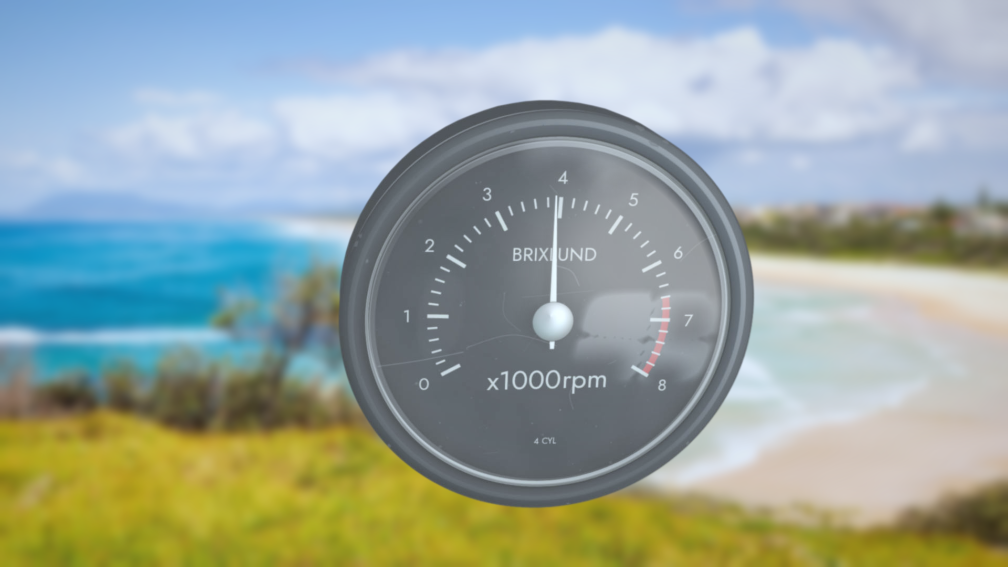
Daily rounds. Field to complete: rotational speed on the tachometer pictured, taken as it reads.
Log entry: 3900 rpm
